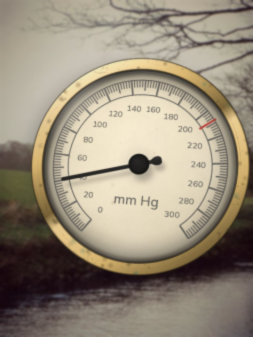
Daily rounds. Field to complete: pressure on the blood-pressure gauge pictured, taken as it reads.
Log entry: 40 mmHg
